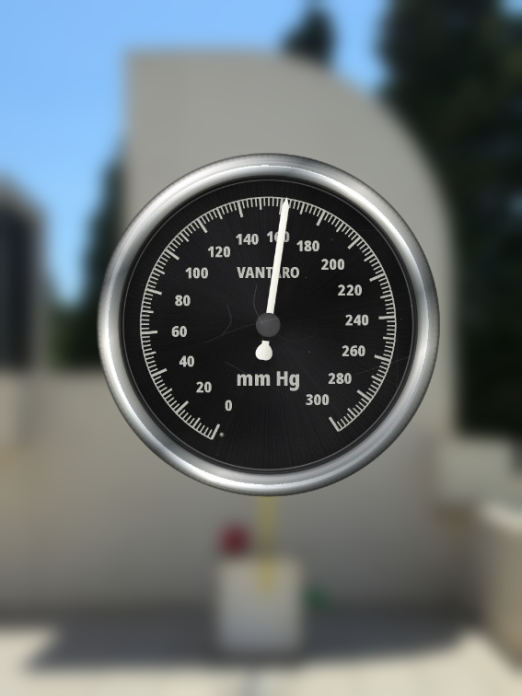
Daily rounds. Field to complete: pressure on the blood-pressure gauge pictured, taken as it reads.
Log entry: 162 mmHg
